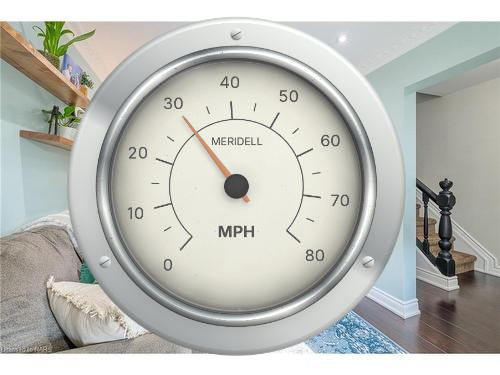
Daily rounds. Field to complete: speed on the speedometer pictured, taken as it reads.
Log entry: 30 mph
